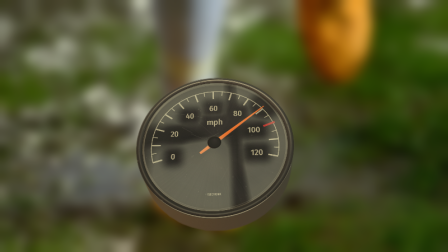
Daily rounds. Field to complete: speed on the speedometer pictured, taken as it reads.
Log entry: 90 mph
